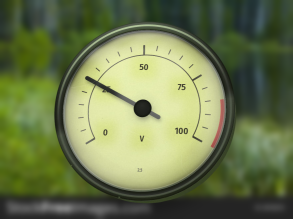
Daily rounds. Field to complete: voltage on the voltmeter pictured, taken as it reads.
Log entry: 25 V
